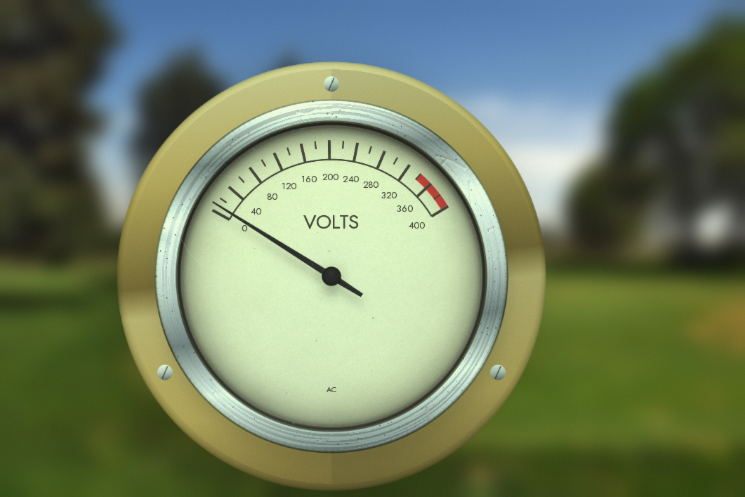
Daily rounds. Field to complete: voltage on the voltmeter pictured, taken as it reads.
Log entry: 10 V
